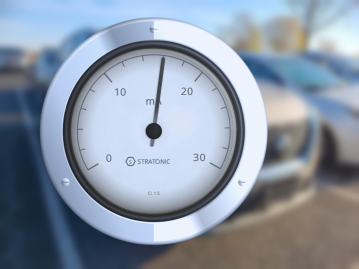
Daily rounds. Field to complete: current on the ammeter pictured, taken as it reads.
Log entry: 16 mA
